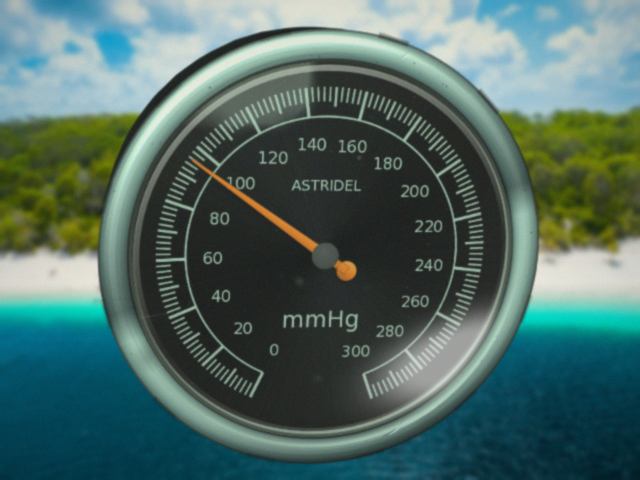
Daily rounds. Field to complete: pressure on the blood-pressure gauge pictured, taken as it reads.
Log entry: 96 mmHg
